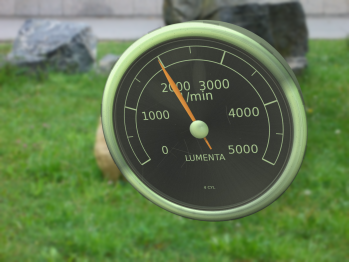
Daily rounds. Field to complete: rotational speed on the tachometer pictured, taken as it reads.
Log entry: 2000 rpm
